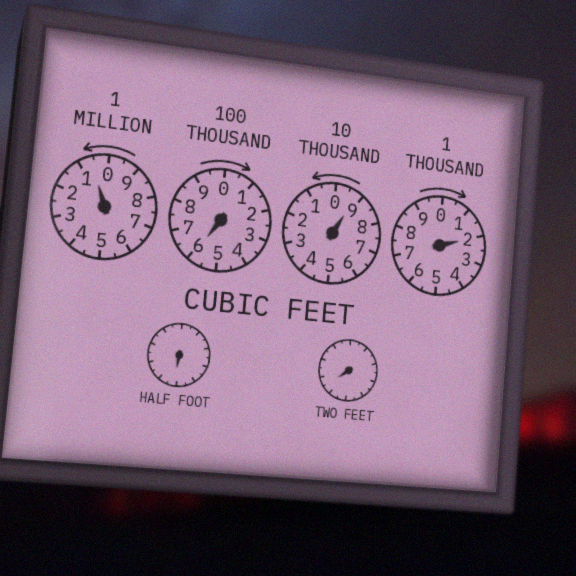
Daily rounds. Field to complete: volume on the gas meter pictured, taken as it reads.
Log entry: 59200 ft³
